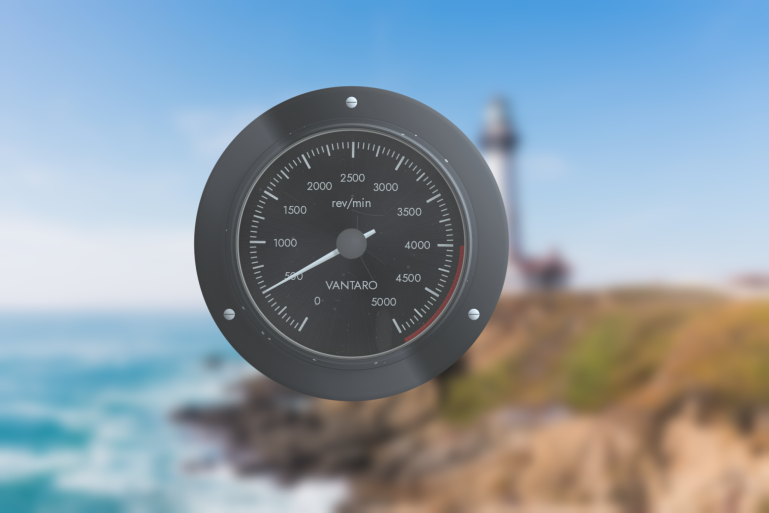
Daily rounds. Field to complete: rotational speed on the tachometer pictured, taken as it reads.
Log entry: 500 rpm
